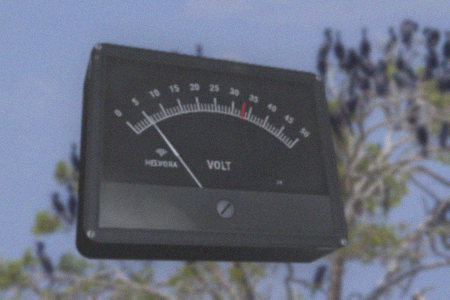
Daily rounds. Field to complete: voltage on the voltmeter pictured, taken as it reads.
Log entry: 5 V
